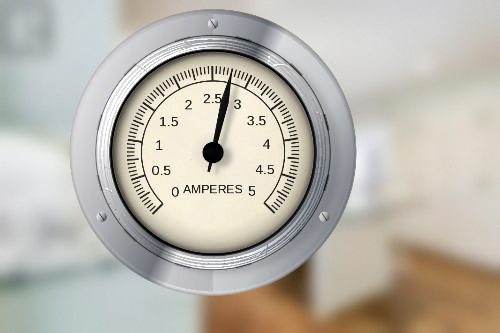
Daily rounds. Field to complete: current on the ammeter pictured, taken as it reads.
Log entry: 2.75 A
